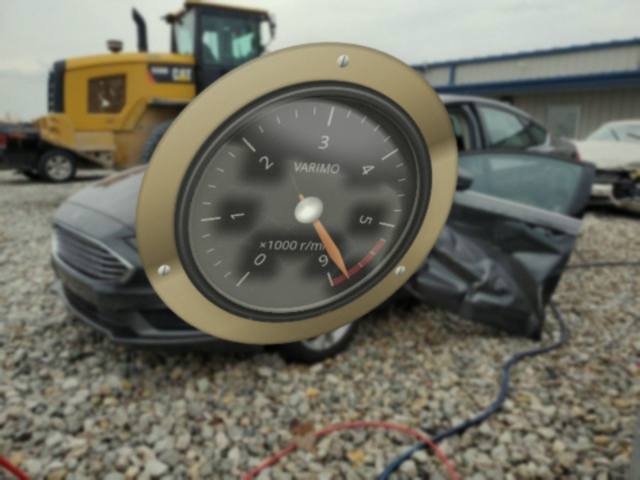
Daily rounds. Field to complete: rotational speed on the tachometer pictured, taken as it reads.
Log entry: 5800 rpm
